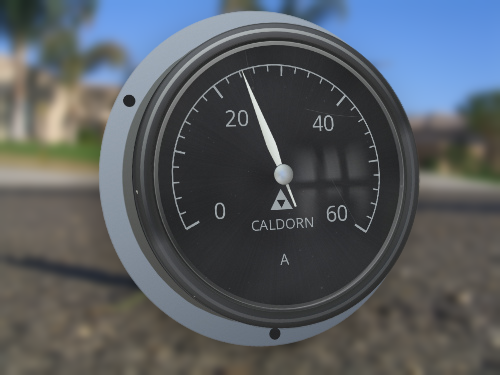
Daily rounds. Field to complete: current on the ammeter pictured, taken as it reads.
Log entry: 24 A
